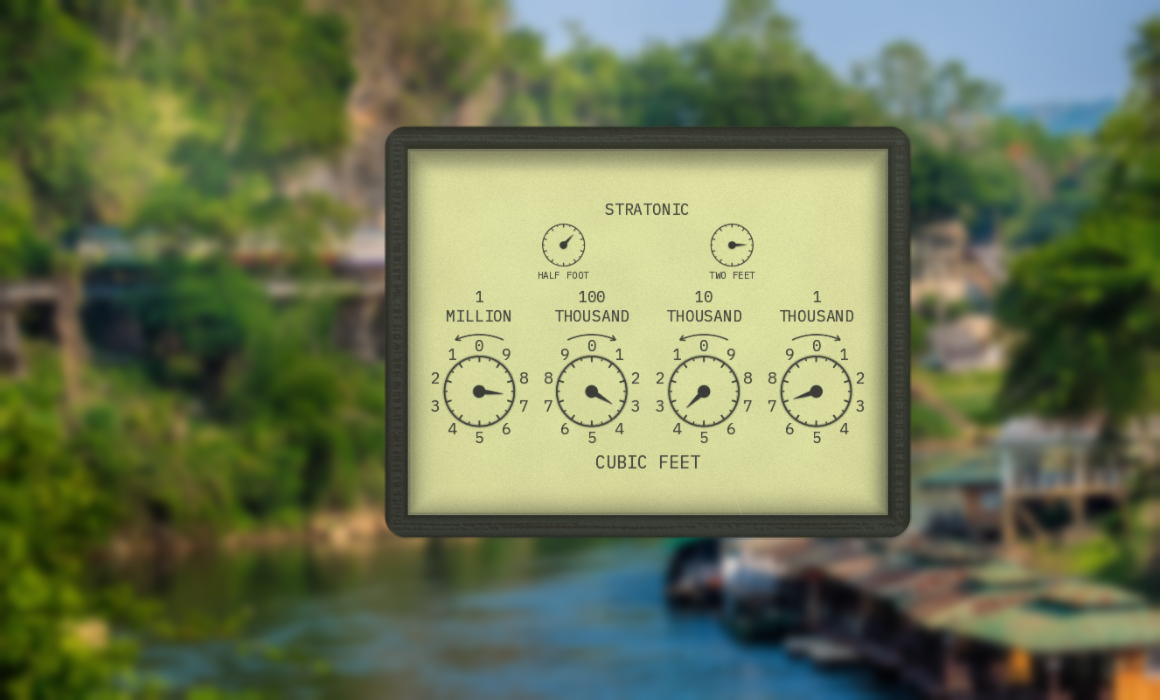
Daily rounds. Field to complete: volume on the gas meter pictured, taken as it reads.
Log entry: 733700 ft³
